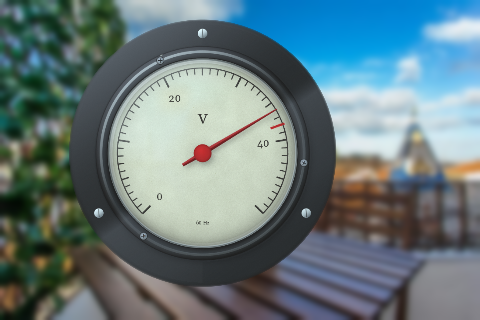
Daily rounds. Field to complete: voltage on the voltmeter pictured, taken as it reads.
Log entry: 36 V
